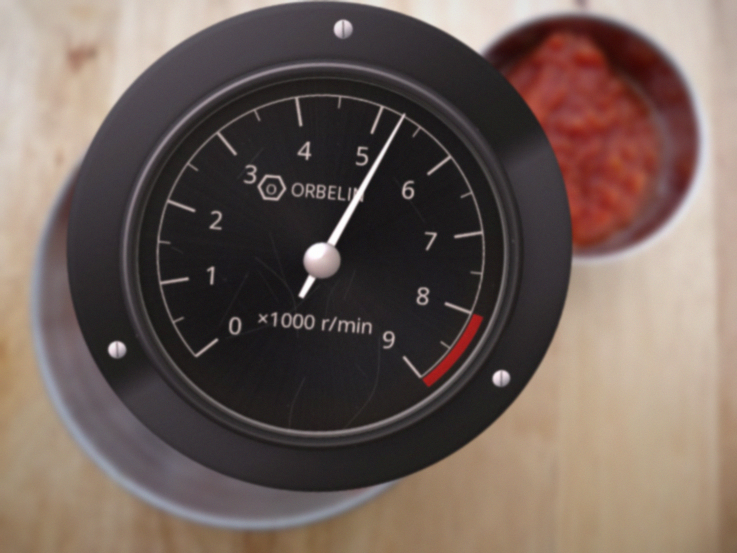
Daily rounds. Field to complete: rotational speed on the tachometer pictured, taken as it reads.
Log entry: 5250 rpm
